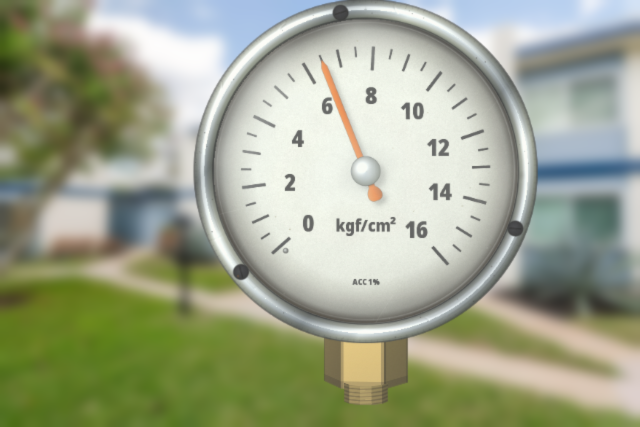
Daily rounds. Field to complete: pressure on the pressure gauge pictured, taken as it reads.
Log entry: 6.5 kg/cm²
